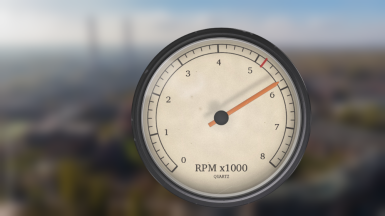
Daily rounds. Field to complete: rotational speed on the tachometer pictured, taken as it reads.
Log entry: 5800 rpm
